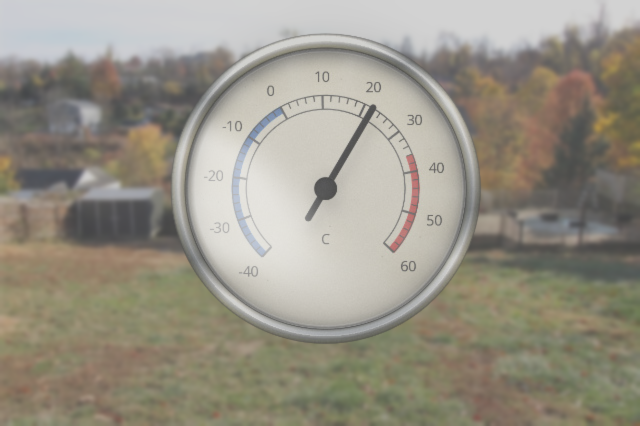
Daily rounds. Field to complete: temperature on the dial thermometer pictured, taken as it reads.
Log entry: 22 °C
